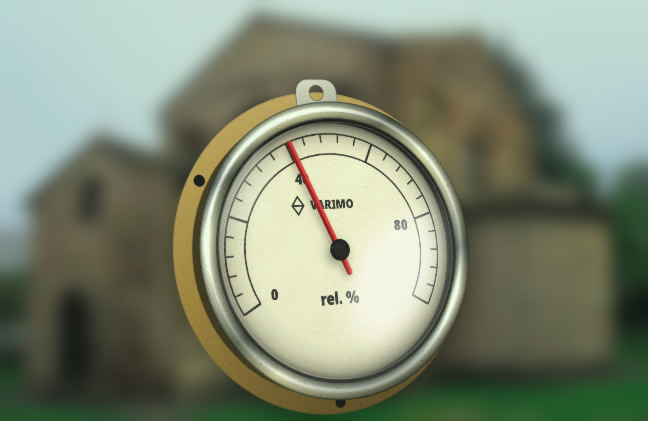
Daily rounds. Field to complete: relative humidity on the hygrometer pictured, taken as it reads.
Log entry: 40 %
